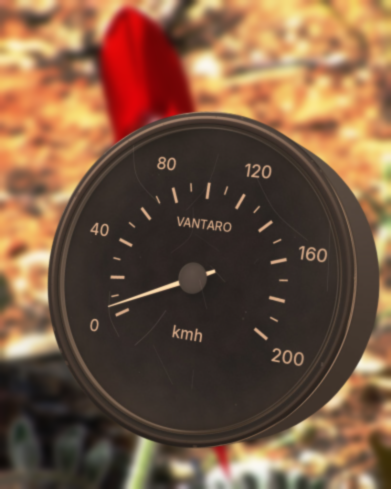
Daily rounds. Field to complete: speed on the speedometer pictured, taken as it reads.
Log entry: 5 km/h
